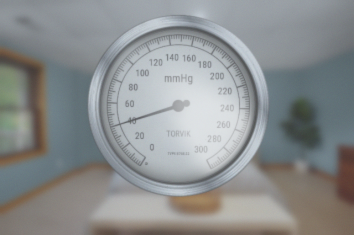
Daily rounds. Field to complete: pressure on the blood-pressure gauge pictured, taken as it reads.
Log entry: 40 mmHg
